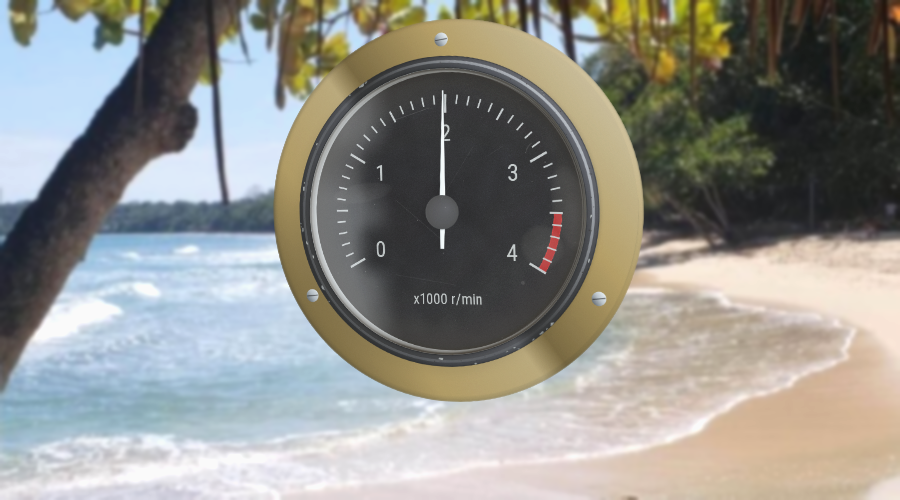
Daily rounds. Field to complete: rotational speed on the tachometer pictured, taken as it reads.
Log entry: 2000 rpm
